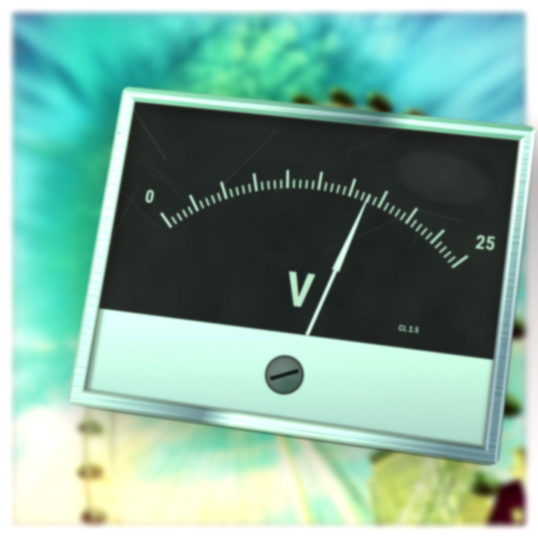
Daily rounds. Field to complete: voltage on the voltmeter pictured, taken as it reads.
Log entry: 16.5 V
